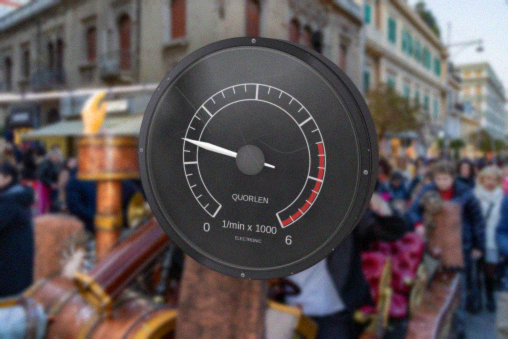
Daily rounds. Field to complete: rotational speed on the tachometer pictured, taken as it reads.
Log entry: 1400 rpm
